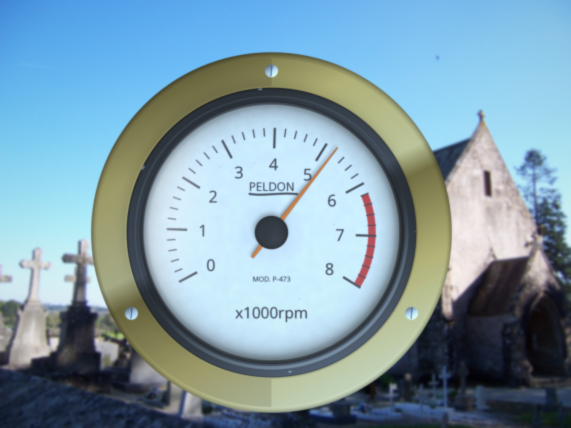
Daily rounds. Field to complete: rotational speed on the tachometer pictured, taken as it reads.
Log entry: 5200 rpm
